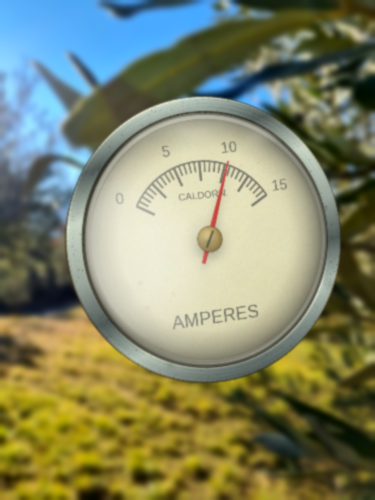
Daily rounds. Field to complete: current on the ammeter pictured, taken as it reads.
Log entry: 10 A
